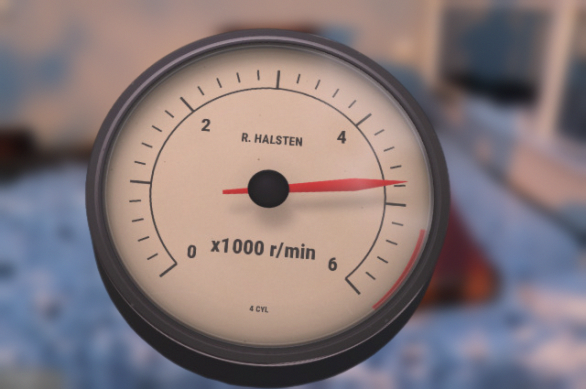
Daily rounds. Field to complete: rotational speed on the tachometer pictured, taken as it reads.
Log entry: 4800 rpm
